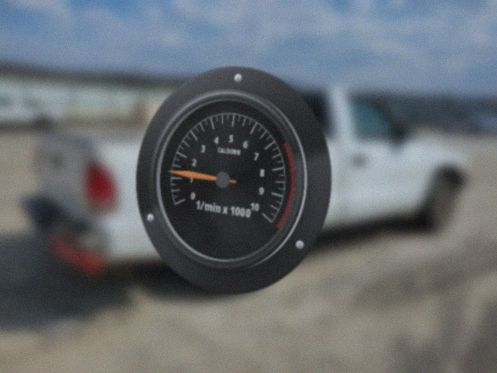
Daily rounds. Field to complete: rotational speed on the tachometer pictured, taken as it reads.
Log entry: 1250 rpm
